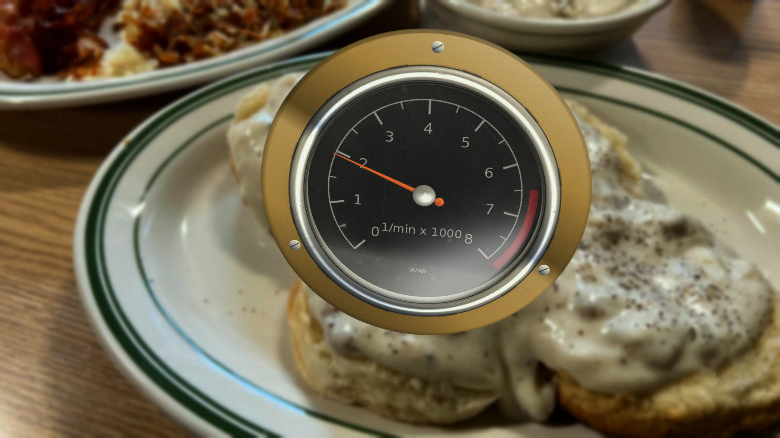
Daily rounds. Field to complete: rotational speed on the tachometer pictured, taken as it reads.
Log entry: 2000 rpm
